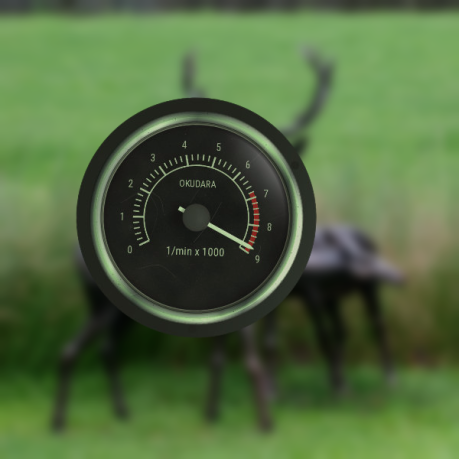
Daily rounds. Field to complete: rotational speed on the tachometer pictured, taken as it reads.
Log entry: 8800 rpm
